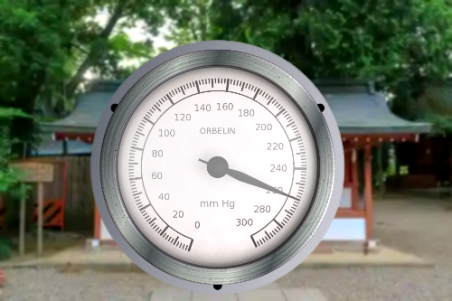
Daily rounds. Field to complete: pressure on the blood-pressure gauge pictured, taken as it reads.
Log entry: 260 mmHg
